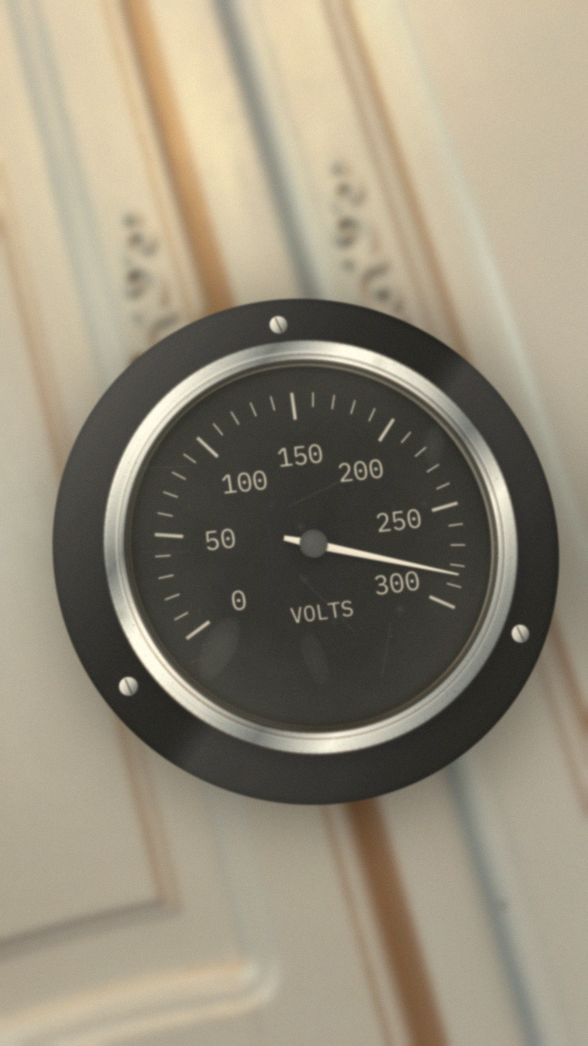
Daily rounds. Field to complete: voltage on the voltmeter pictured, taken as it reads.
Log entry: 285 V
